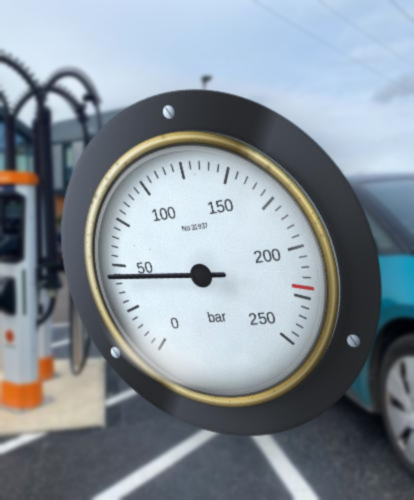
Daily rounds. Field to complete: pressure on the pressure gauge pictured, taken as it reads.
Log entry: 45 bar
